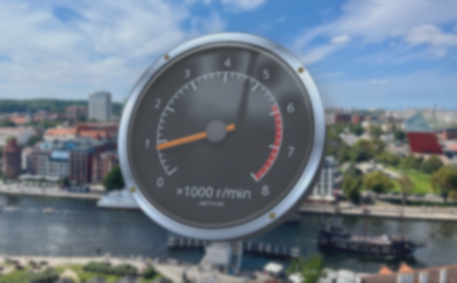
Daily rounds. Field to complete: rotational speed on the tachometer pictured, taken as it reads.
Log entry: 800 rpm
